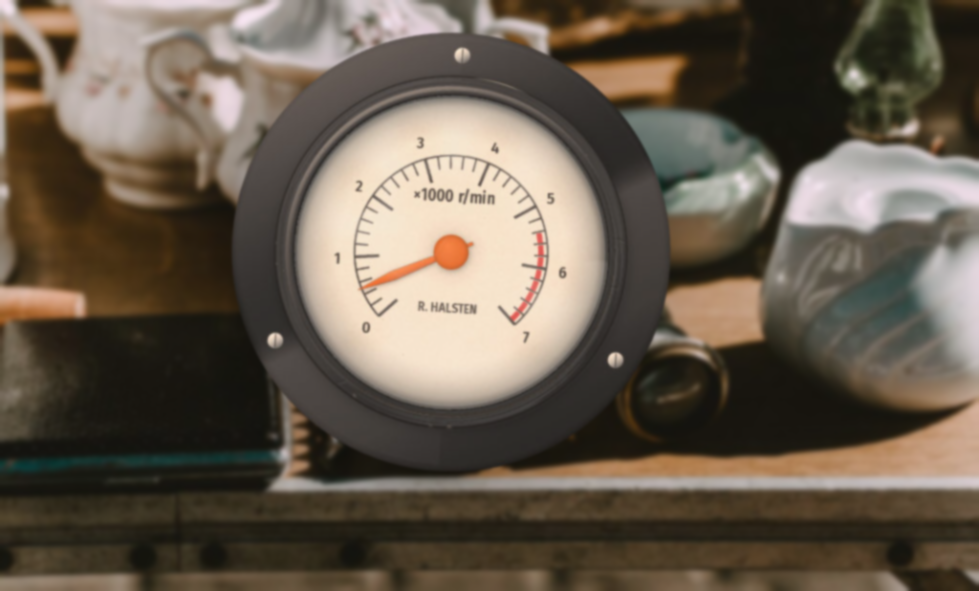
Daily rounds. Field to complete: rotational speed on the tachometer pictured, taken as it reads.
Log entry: 500 rpm
